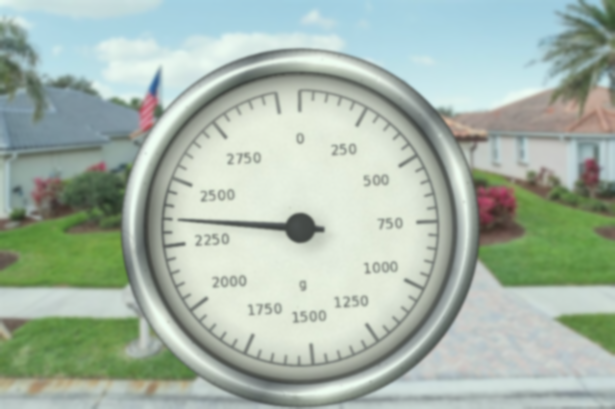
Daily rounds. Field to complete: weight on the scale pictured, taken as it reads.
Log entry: 2350 g
